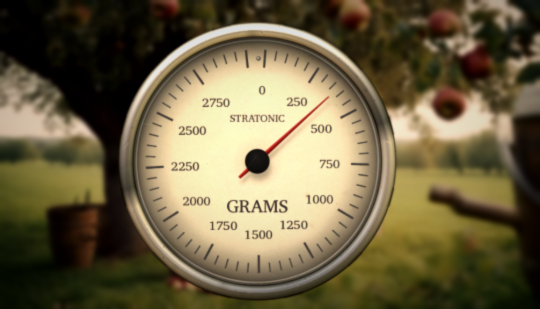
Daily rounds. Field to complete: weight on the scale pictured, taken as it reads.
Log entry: 375 g
